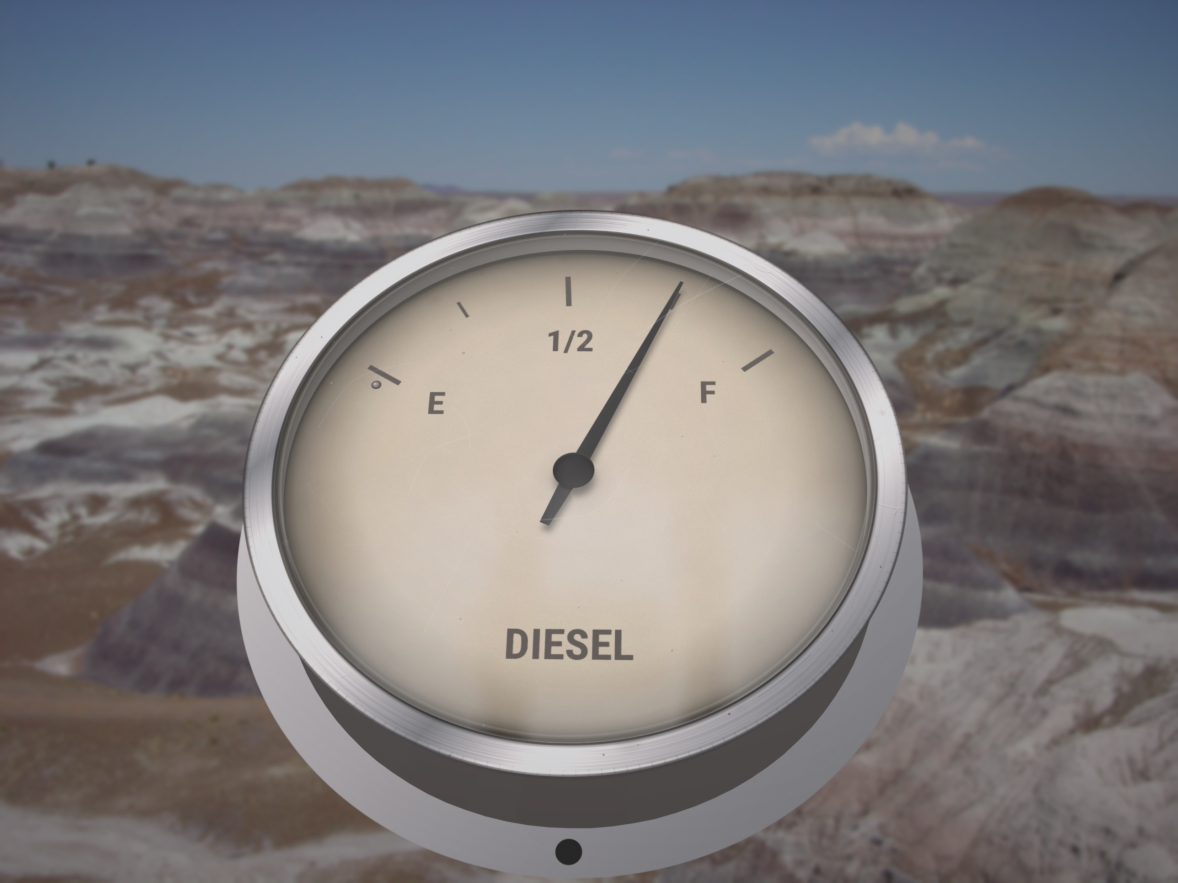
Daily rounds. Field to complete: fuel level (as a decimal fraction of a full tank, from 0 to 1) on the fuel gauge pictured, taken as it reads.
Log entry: 0.75
